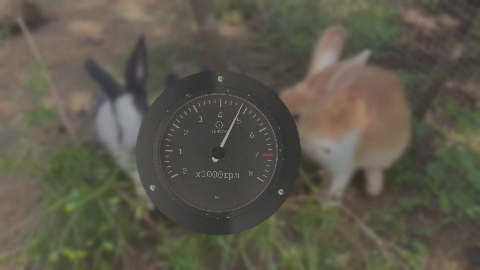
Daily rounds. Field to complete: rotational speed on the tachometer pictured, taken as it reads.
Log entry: 4800 rpm
